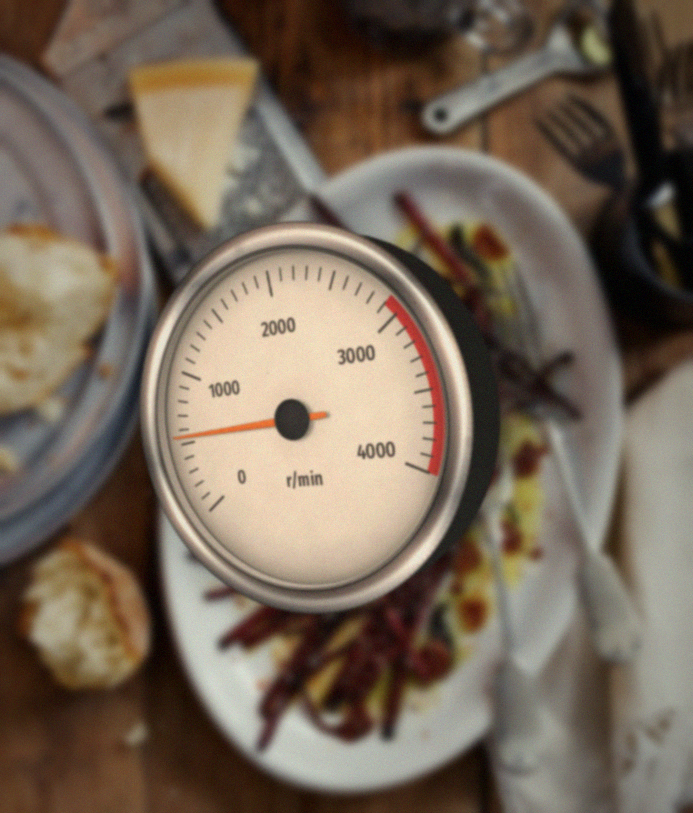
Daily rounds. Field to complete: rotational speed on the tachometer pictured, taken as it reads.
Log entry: 550 rpm
